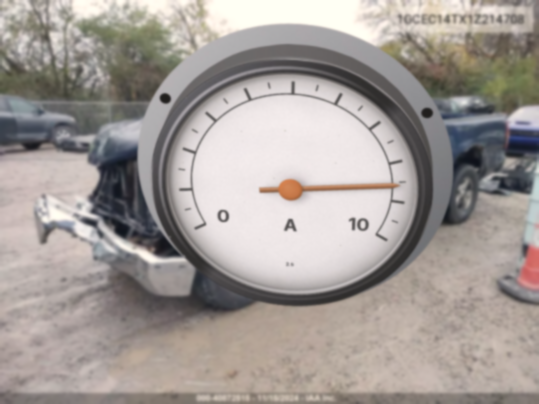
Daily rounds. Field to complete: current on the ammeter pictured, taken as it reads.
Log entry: 8.5 A
